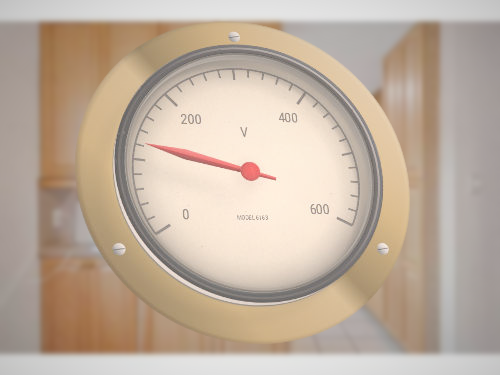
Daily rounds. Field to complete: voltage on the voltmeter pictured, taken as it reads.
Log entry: 120 V
